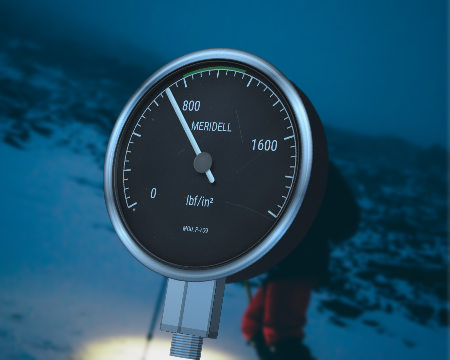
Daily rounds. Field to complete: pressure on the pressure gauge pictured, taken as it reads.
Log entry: 700 psi
